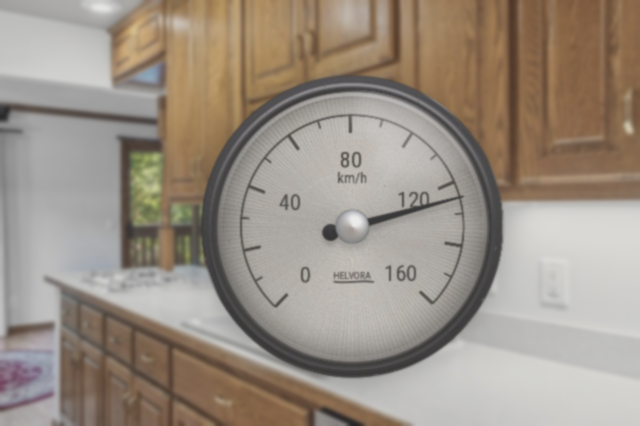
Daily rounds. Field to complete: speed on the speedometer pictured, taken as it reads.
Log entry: 125 km/h
